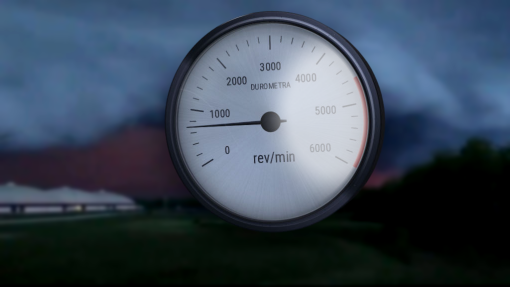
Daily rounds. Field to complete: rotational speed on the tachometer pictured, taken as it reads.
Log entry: 700 rpm
